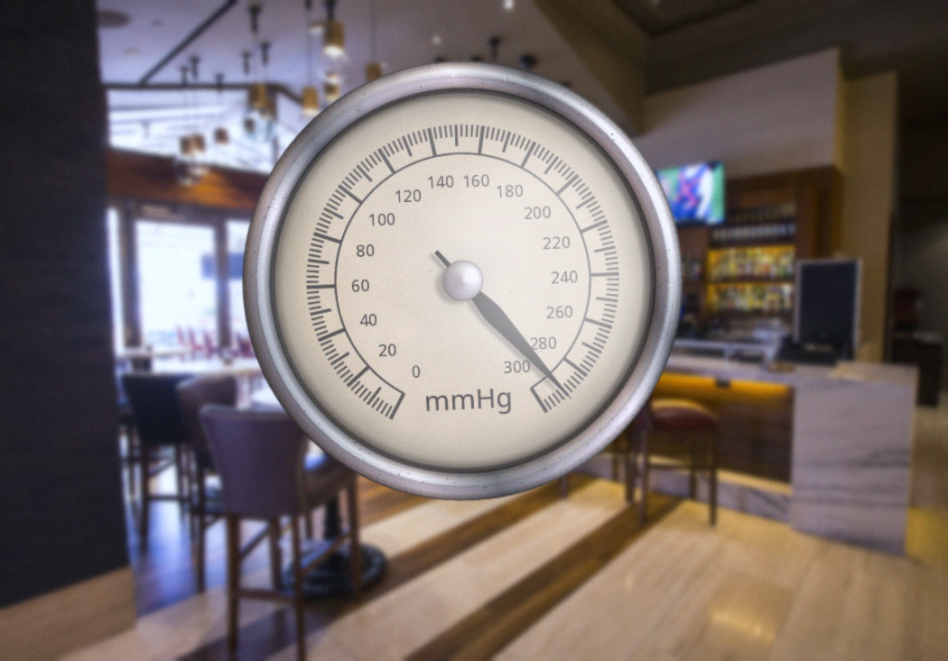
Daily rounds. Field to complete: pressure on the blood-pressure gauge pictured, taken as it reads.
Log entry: 290 mmHg
